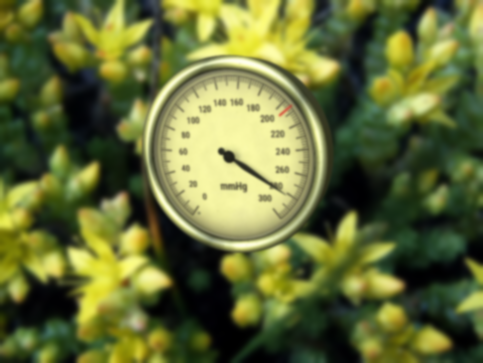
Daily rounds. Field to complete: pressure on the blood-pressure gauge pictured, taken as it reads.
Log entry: 280 mmHg
